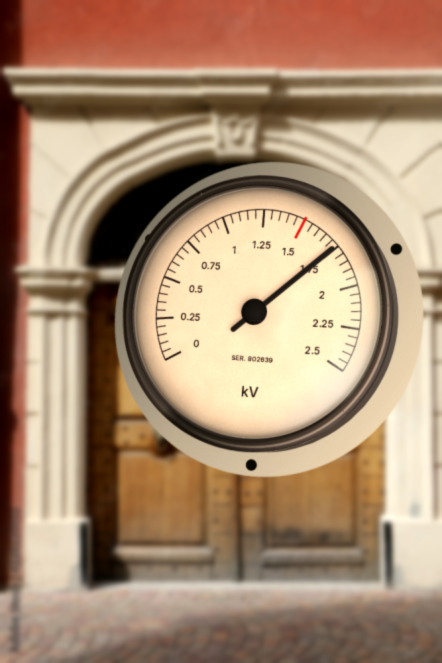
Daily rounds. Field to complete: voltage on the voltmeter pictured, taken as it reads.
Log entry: 1.75 kV
